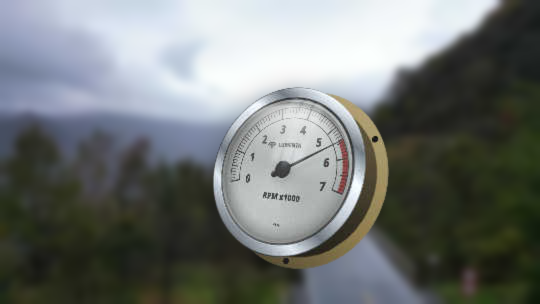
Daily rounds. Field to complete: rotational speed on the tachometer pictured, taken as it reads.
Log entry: 5500 rpm
